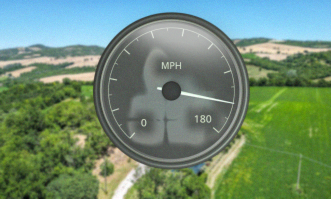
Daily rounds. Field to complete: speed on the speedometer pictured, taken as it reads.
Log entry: 160 mph
